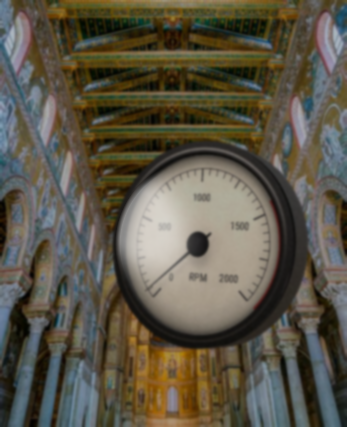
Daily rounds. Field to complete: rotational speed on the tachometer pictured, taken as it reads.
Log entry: 50 rpm
